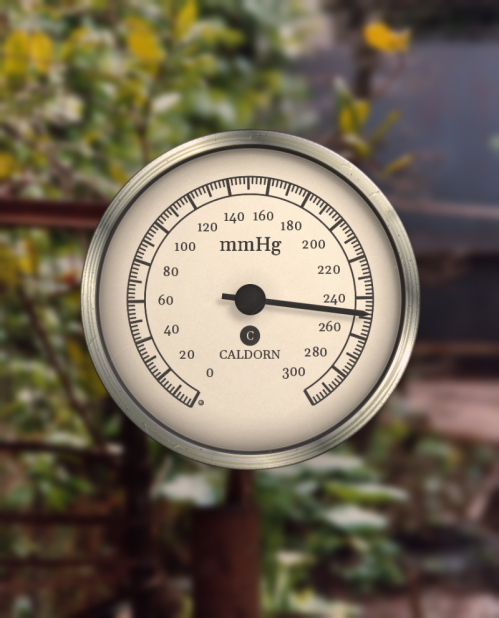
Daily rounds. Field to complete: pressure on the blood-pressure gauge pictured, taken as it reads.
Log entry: 248 mmHg
